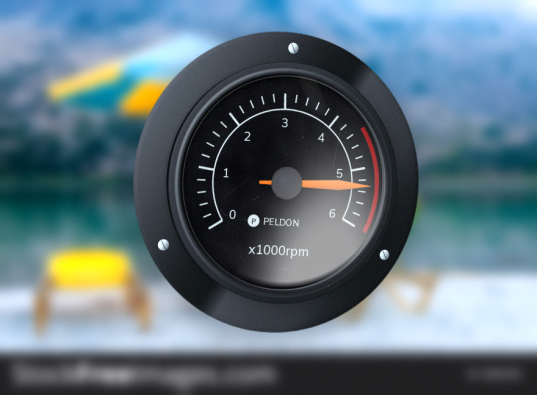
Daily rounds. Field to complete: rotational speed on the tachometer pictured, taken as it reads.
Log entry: 5300 rpm
